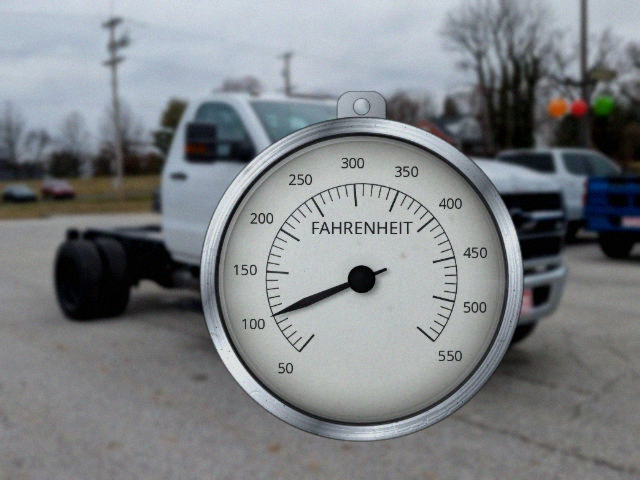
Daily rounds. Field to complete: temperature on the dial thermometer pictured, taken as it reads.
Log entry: 100 °F
